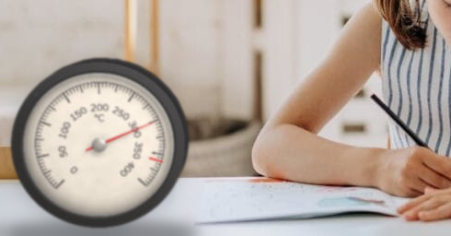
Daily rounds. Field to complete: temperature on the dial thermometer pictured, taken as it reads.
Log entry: 300 °C
